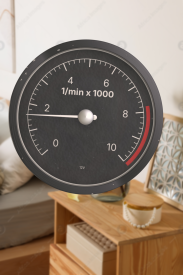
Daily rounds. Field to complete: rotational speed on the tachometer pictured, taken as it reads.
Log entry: 1600 rpm
